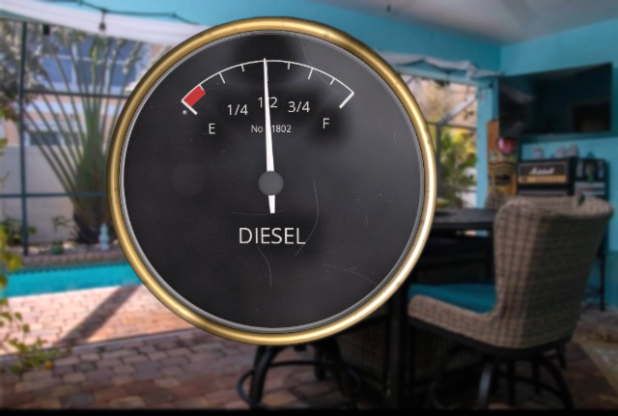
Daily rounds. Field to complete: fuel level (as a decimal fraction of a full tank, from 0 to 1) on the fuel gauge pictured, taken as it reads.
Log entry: 0.5
